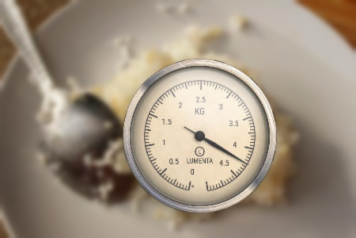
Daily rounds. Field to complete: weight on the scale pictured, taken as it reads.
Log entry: 4.25 kg
